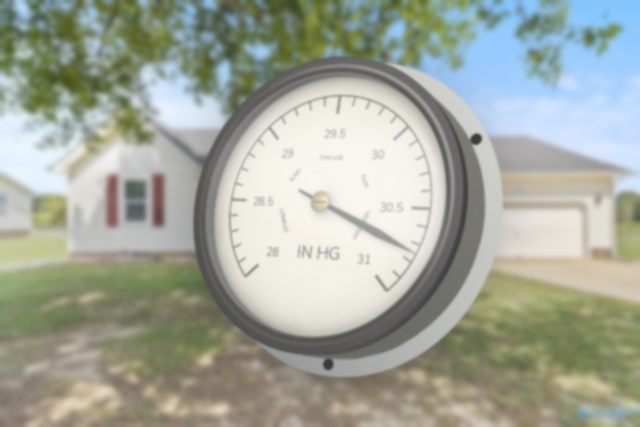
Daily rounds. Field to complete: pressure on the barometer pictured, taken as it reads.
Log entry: 30.75 inHg
